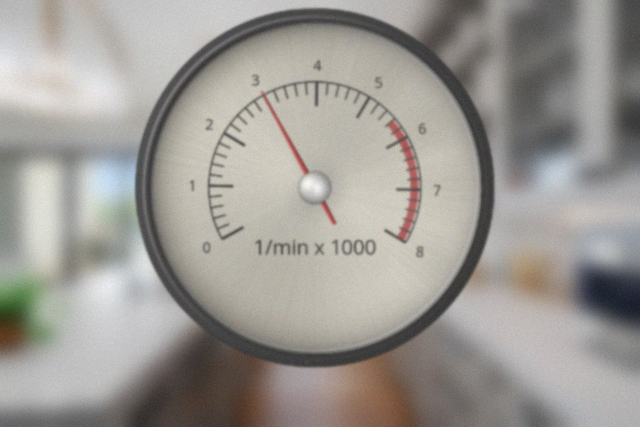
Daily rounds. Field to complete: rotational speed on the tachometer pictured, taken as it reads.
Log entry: 3000 rpm
